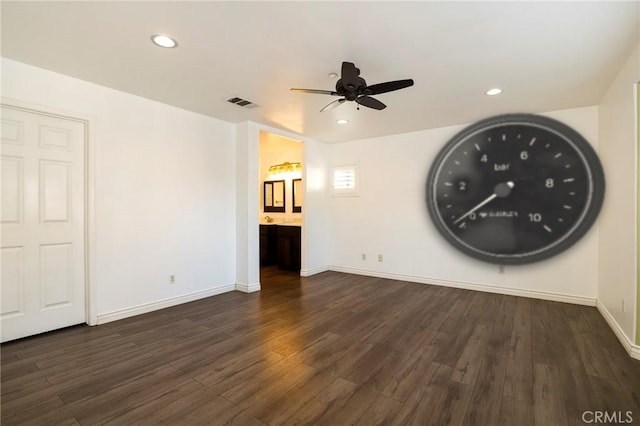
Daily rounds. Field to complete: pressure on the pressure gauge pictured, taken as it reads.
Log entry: 0.25 bar
